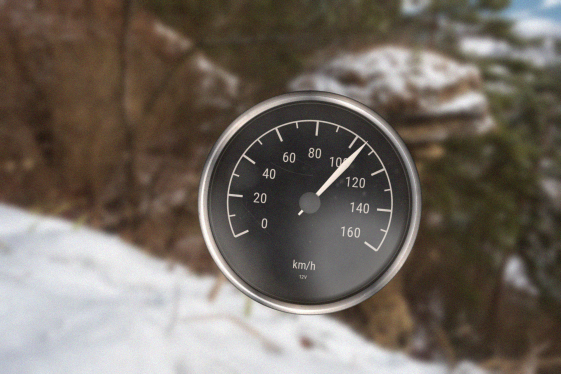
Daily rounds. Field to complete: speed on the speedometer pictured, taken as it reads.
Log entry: 105 km/h
